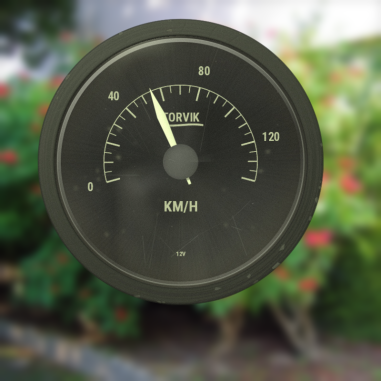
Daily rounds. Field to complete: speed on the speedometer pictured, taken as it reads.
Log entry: 55 km/h
